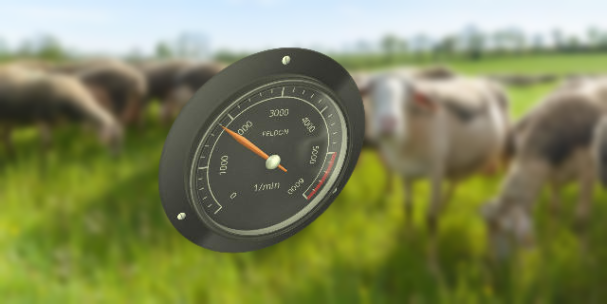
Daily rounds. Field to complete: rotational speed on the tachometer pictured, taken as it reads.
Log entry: 1800 rpm
